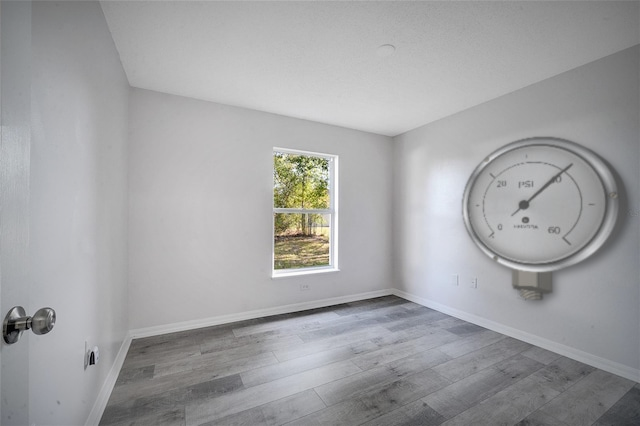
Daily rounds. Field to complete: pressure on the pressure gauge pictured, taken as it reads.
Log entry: 40 psi
